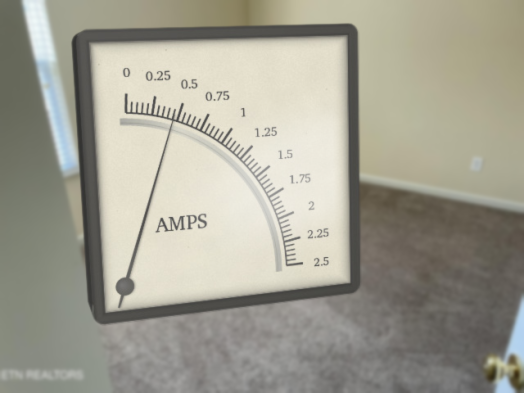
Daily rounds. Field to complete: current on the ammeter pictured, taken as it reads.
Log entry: 0.45 A
